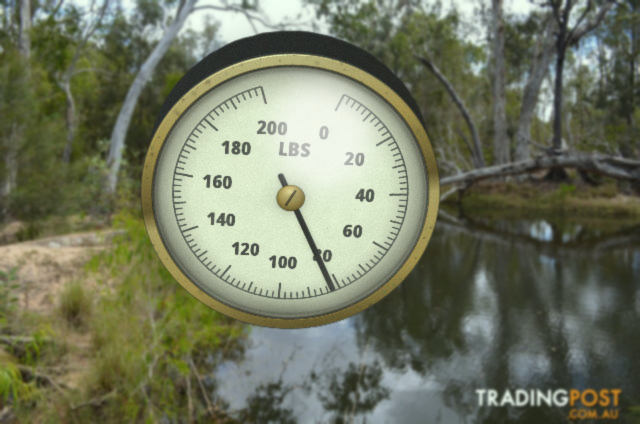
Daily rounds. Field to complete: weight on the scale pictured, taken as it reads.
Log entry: 82 lb
